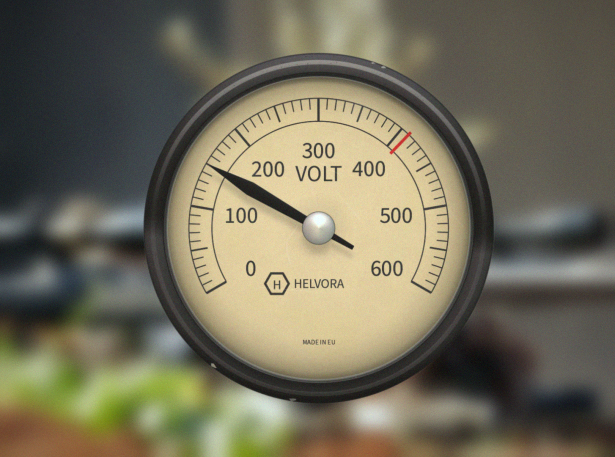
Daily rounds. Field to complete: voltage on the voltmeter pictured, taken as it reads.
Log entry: 150 V
